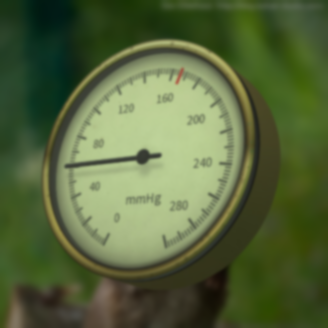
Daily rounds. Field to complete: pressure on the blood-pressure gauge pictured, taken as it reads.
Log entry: 60 mmHg
